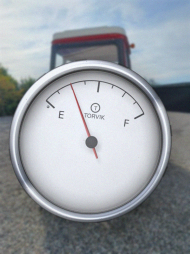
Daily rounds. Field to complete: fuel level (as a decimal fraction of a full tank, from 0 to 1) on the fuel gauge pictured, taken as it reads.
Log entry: 0.25
